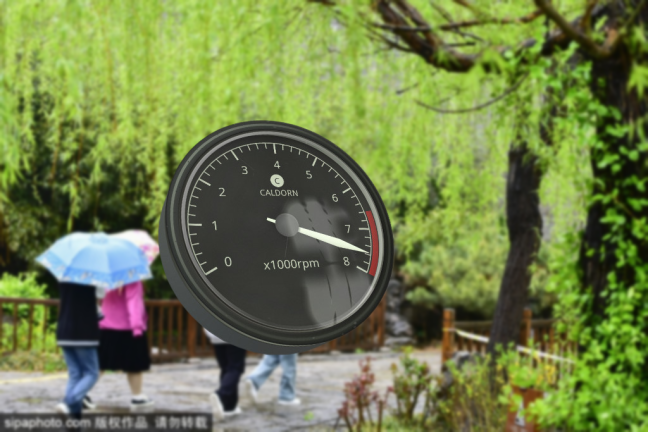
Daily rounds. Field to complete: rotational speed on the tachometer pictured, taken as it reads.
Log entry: 7600 rpm
